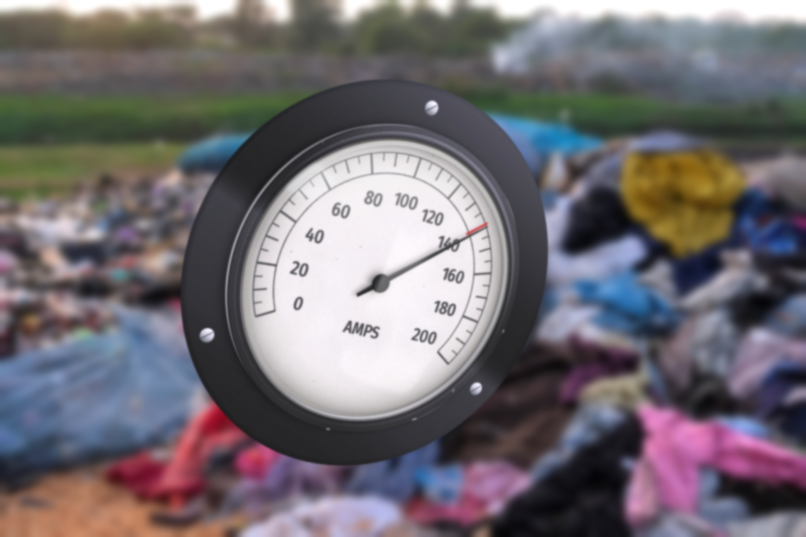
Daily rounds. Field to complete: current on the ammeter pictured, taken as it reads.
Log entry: 140 A
